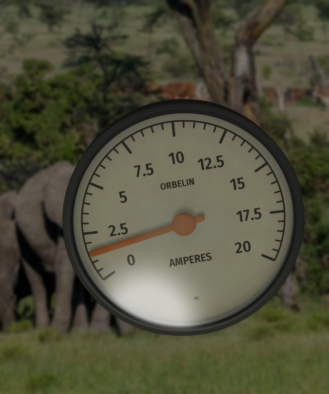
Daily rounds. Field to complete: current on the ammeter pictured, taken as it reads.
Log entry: 1.5 A
